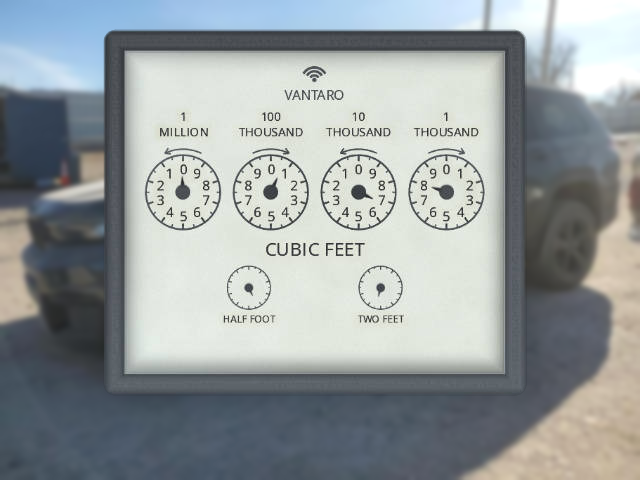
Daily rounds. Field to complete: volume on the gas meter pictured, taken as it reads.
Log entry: 6800 ft³
